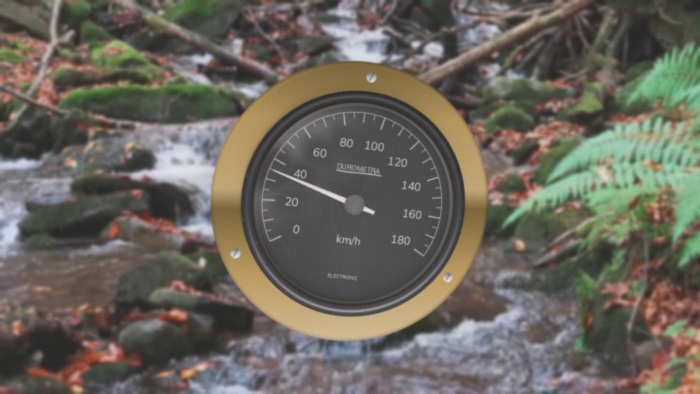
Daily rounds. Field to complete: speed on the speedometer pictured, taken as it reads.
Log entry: 35 km/h
